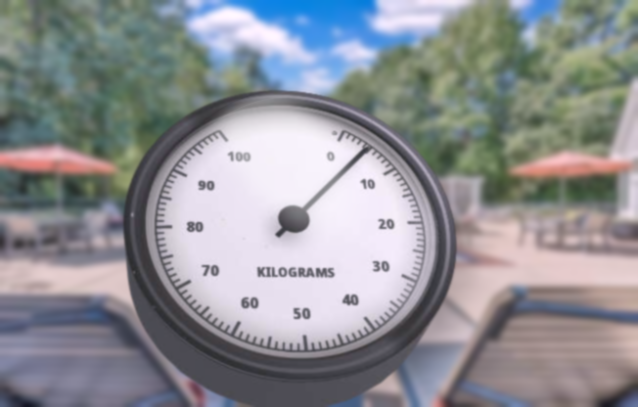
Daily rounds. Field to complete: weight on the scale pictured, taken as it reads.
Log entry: 5 kg
